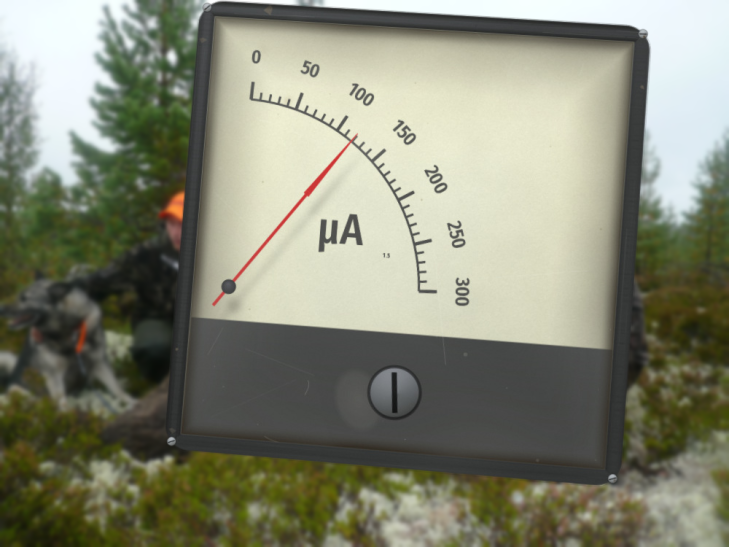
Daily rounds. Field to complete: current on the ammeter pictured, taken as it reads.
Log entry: 120 µA
